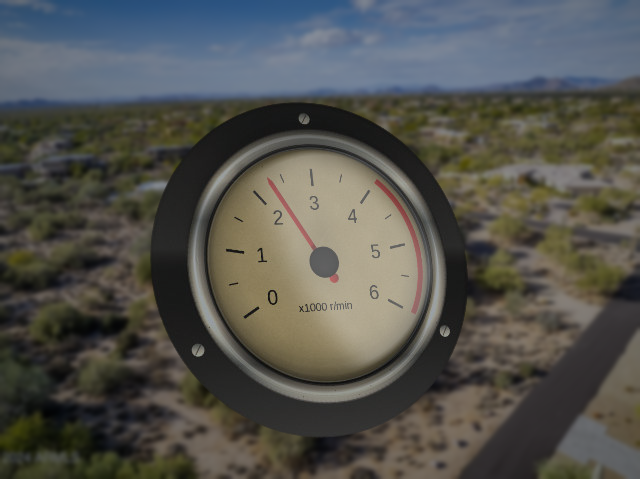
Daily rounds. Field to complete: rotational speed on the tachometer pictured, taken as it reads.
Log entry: 2250 rpm
